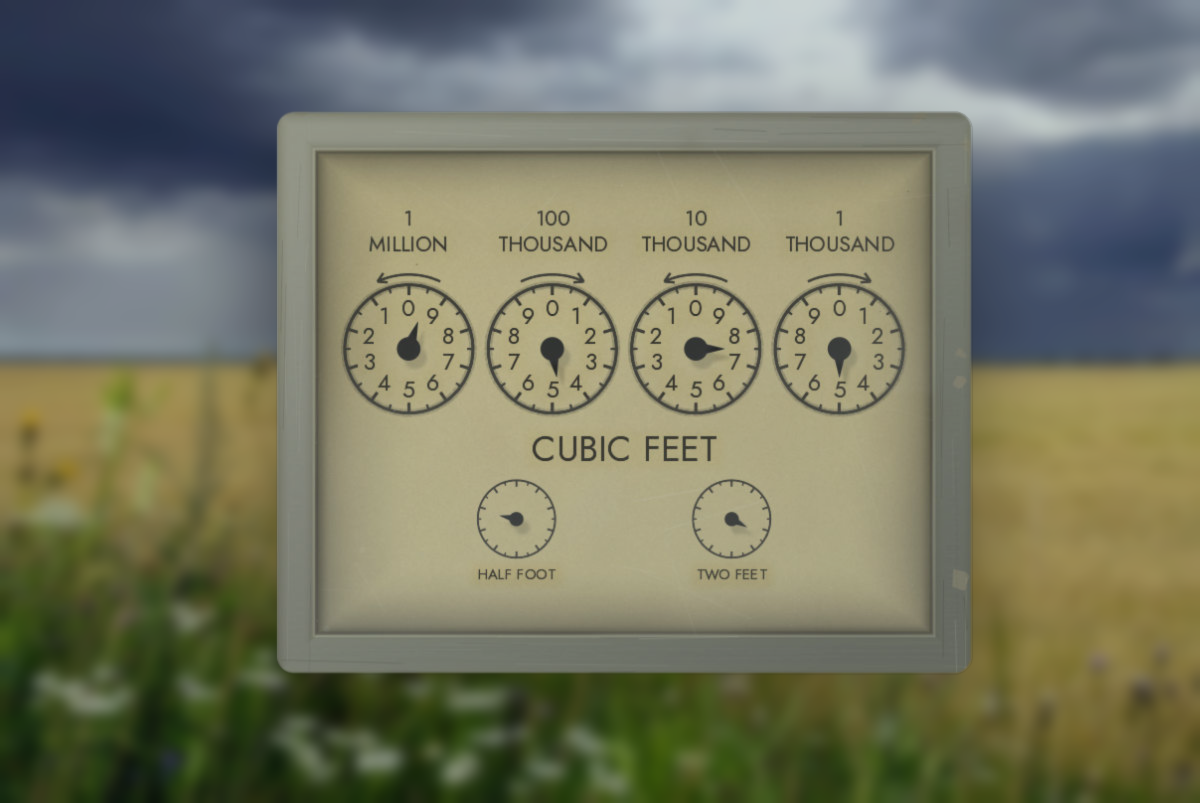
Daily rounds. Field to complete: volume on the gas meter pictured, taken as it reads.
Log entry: 947500 ft³
